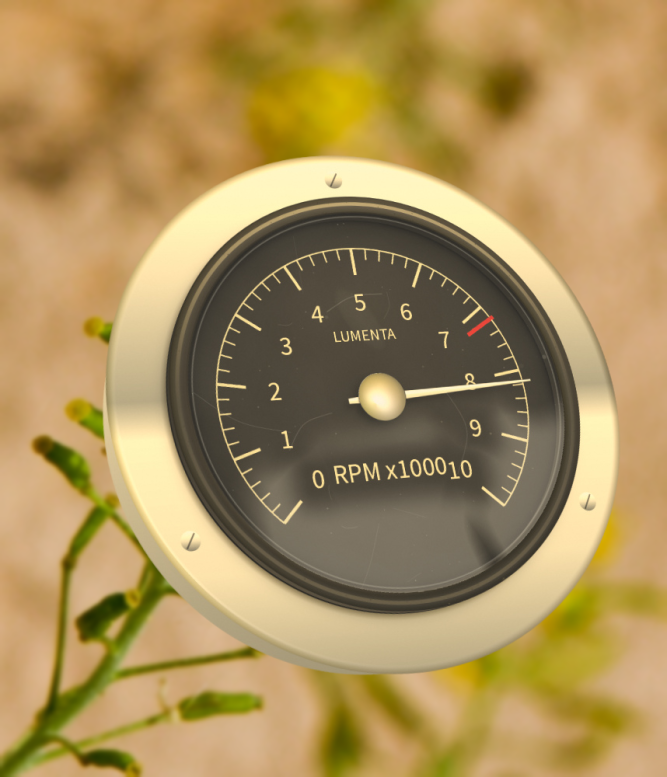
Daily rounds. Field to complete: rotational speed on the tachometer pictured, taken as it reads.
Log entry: 8200 rpm
